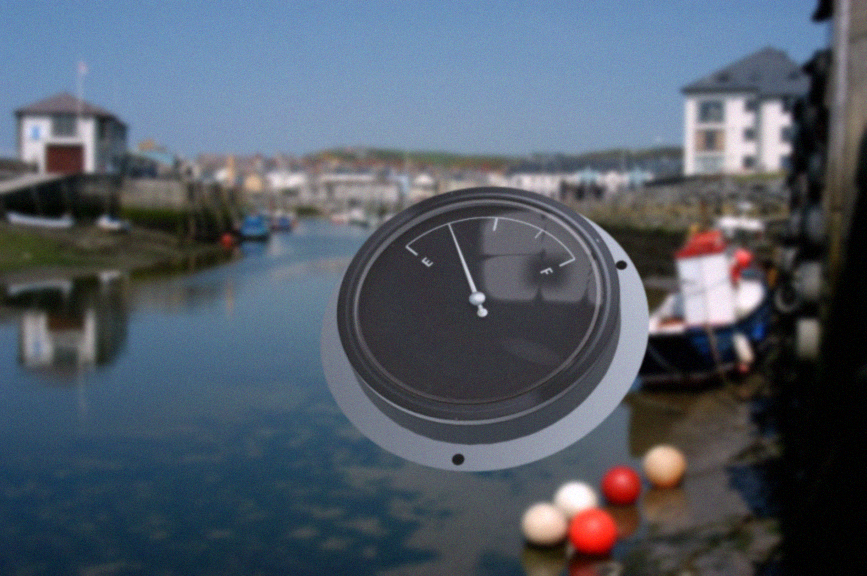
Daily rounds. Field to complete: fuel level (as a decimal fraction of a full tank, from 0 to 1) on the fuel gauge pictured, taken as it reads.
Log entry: 0.25
